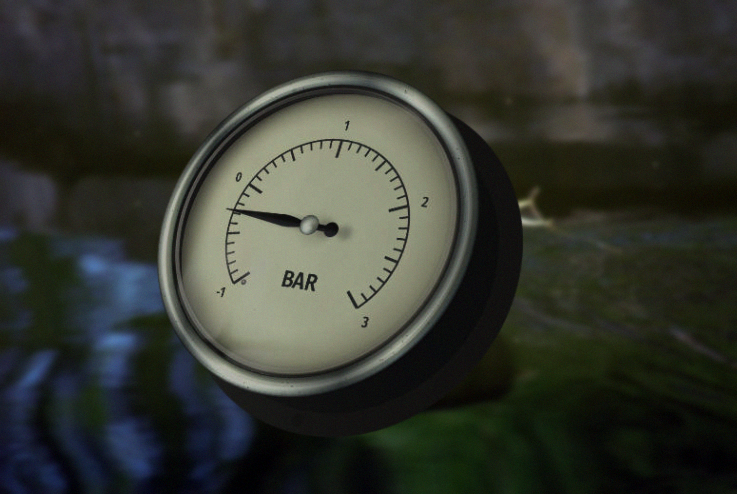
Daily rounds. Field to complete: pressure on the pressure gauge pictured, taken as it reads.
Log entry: -0.3 bar
